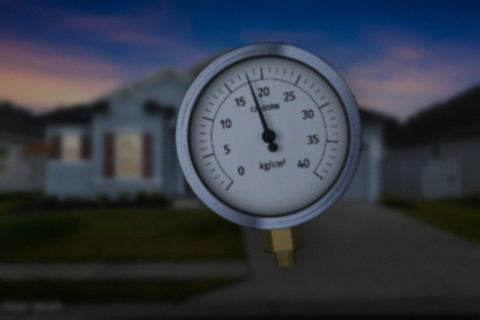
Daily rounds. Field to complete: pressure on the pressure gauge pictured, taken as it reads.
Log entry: 18 kg/cm²
